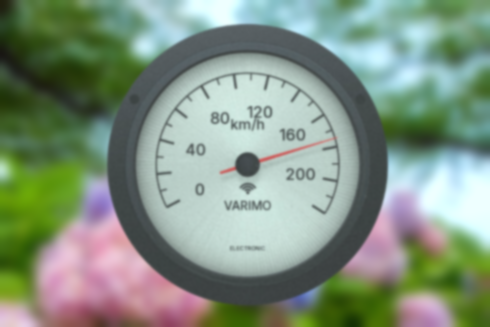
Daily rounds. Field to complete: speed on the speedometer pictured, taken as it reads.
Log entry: 175 km/h
